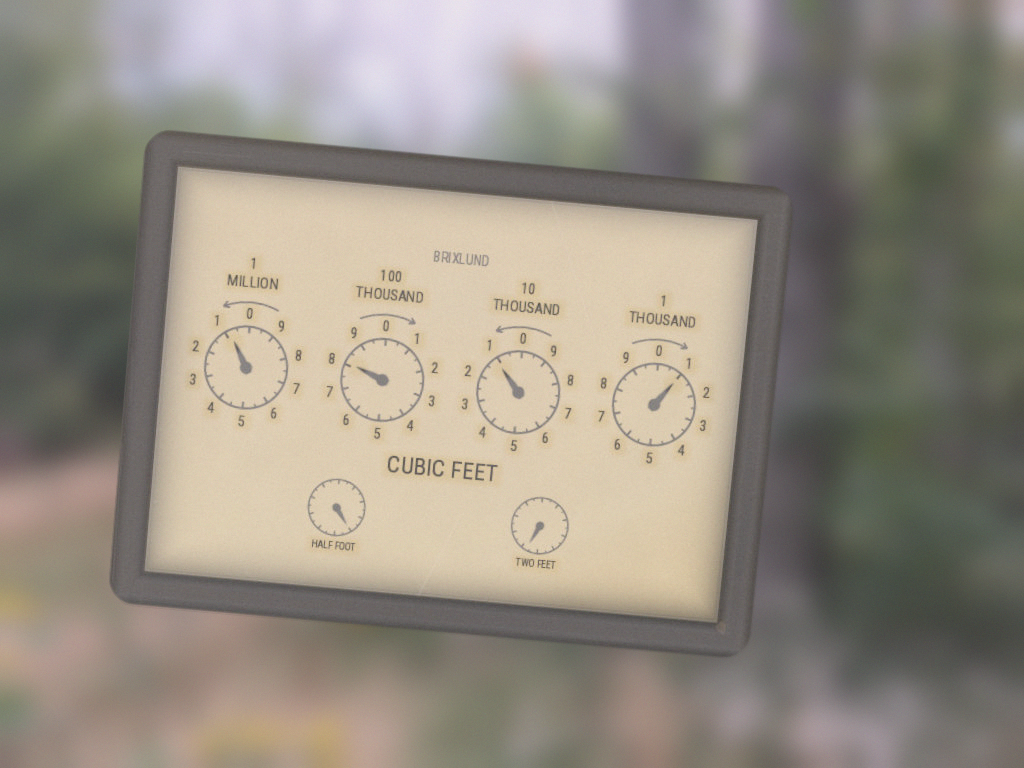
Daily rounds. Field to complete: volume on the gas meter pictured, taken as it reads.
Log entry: 81100 ft³
